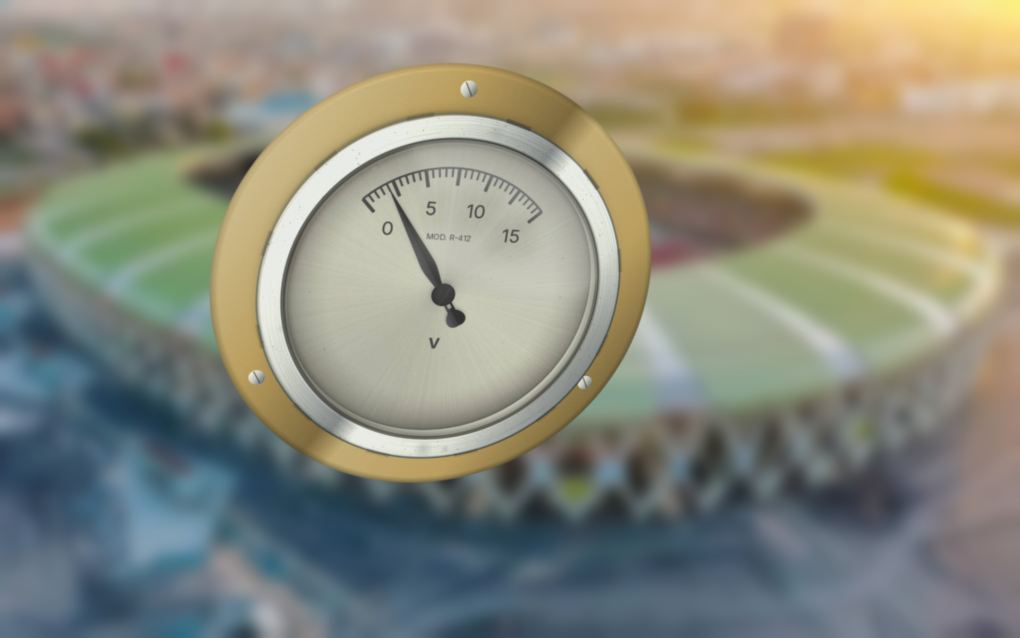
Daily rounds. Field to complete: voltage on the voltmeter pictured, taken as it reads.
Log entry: 2 V
